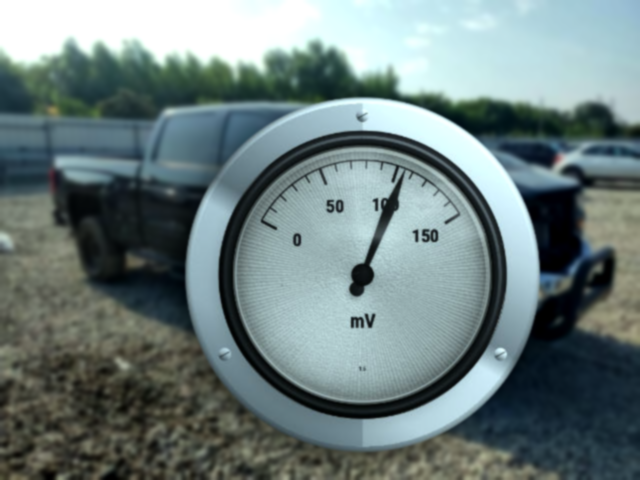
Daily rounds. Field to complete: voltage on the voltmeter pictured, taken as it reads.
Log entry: 105 mV
